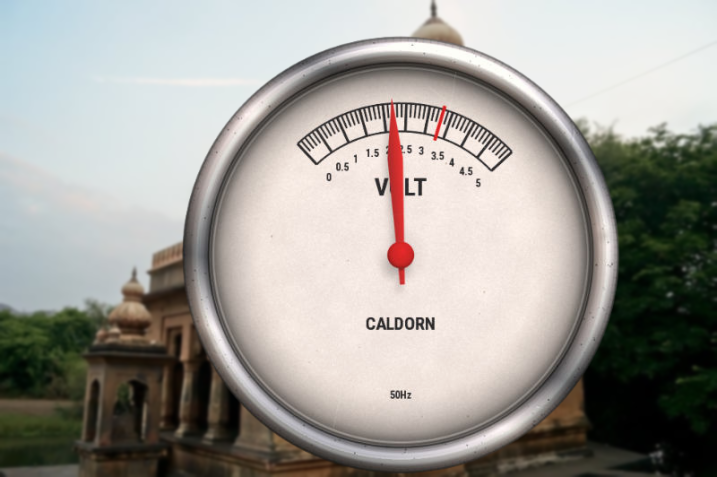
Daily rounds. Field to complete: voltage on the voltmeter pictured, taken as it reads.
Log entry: 2.2 V
